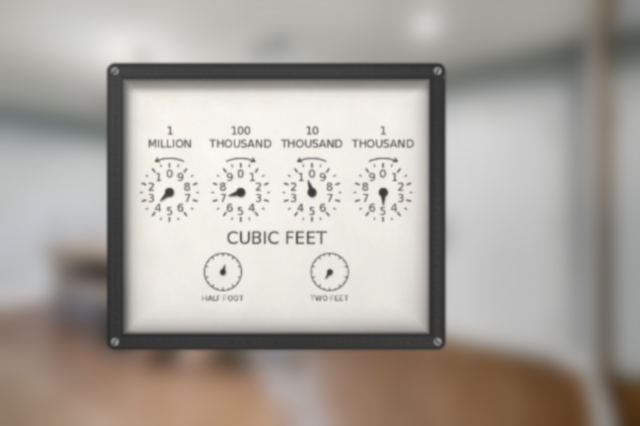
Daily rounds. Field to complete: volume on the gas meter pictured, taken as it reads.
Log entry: 370500 ft³
